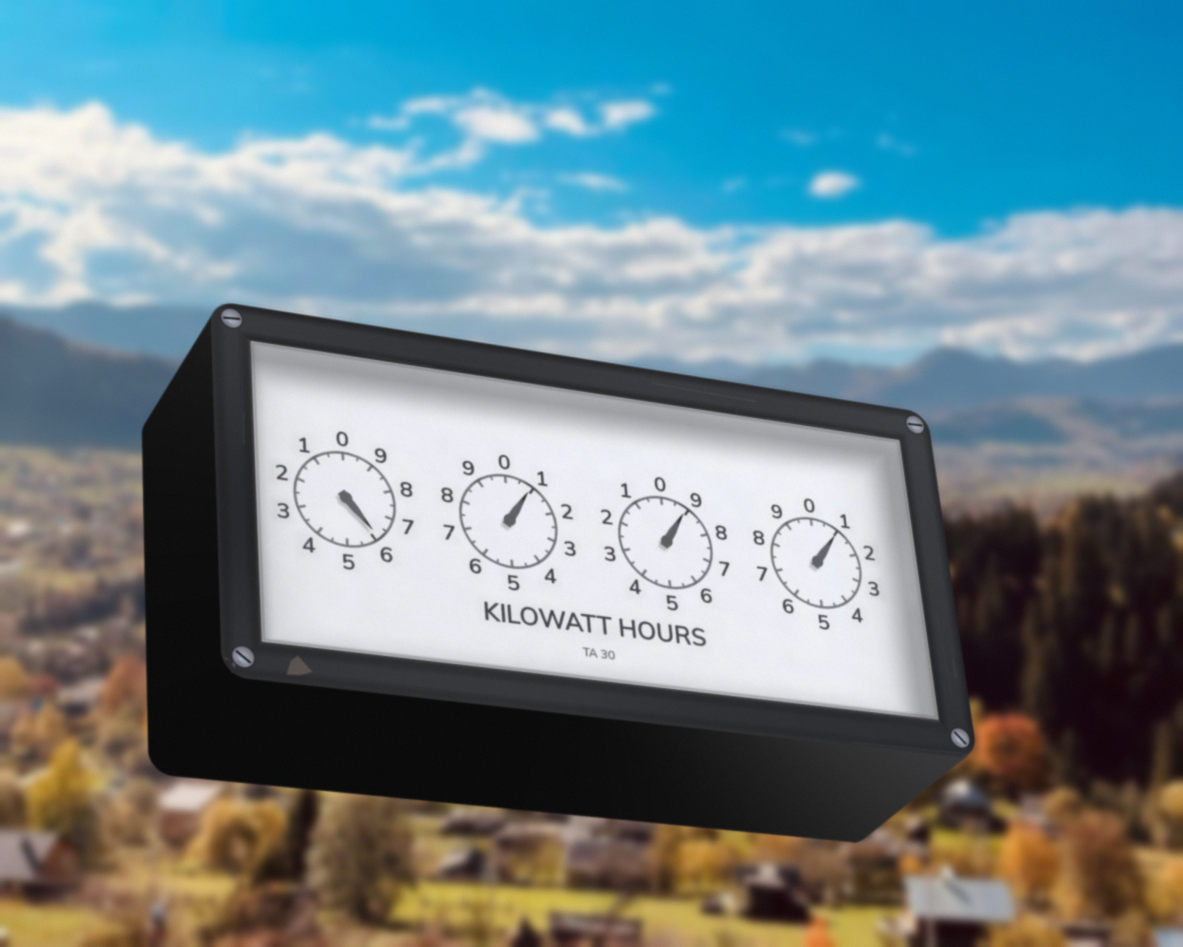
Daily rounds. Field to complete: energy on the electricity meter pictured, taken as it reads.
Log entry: 6091 kWh
